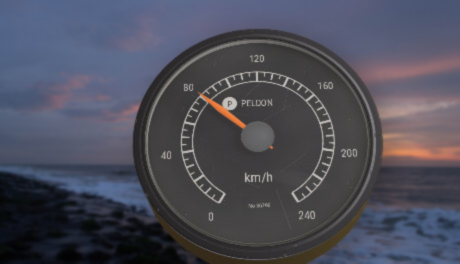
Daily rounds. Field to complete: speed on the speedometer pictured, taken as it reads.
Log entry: 80 km/h
